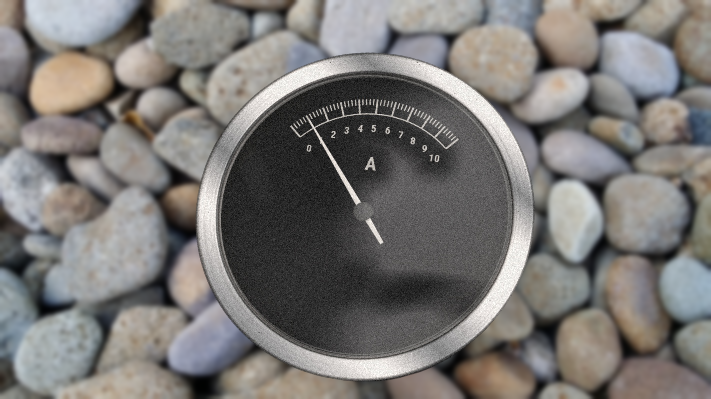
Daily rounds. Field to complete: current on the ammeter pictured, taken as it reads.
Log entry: 1 A
